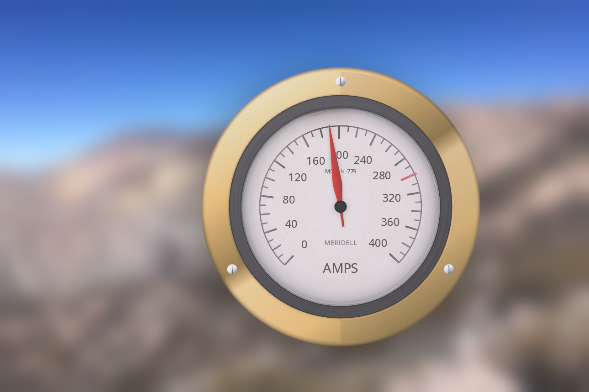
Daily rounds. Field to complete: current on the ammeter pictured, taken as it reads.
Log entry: 190 A
